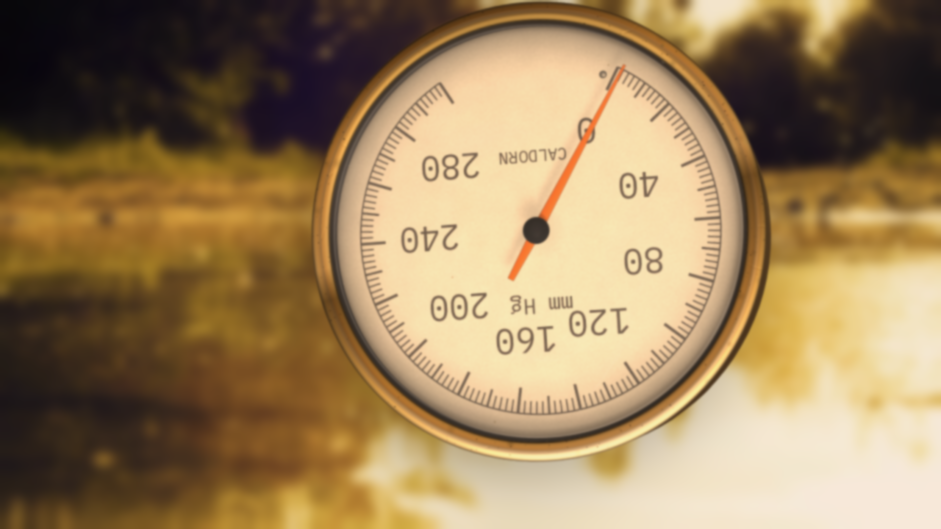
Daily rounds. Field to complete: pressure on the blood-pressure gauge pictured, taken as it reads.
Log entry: 2 mmHg
